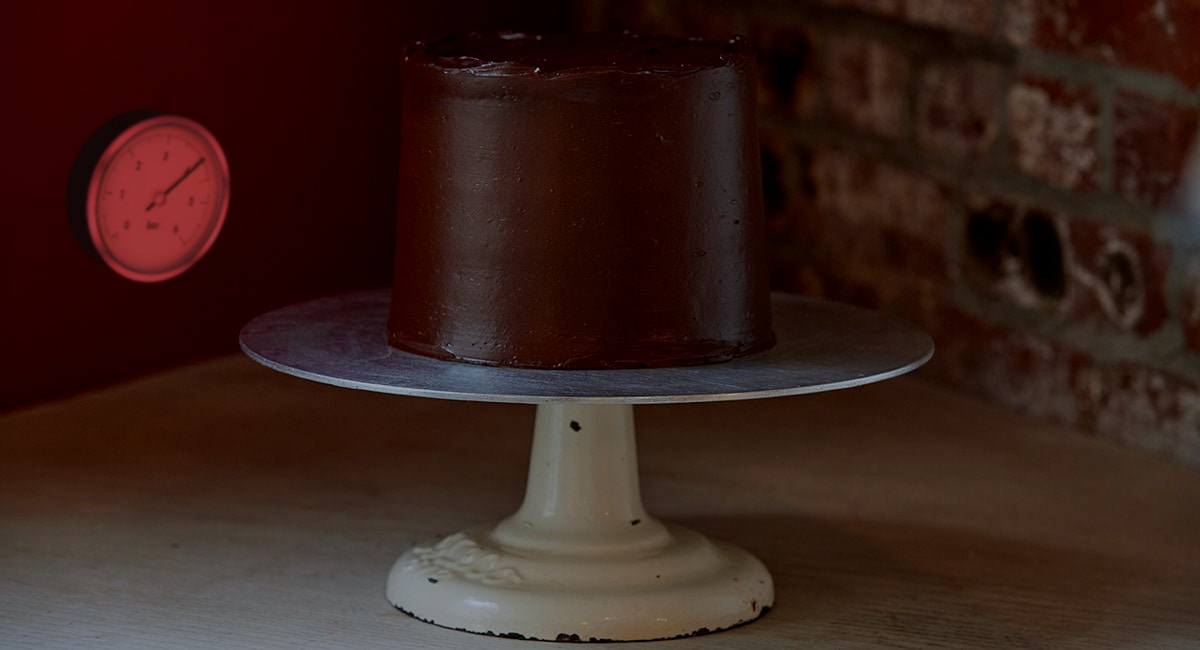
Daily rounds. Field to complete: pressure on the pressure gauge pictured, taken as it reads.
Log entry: 4 bar
